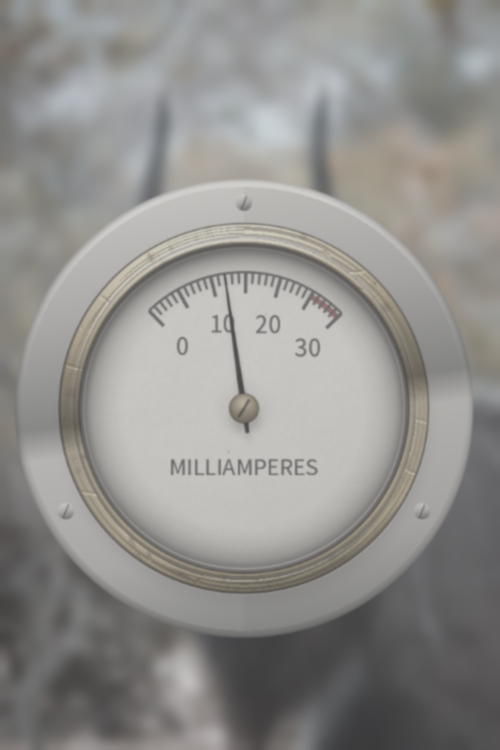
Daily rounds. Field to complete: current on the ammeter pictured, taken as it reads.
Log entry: 12 mA
